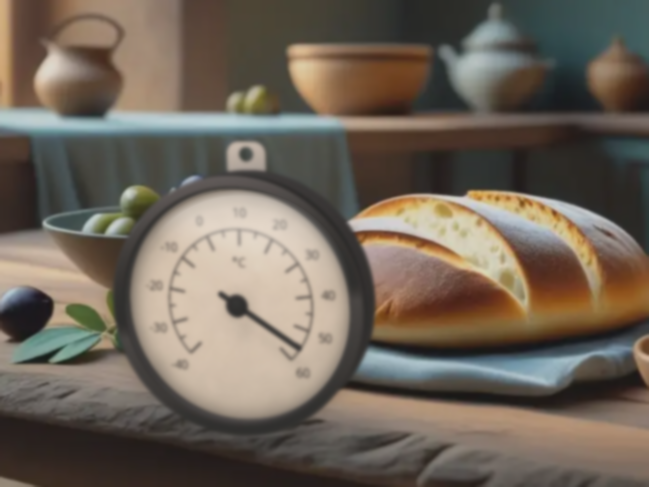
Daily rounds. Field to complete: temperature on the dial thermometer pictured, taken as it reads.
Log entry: 55 °C
